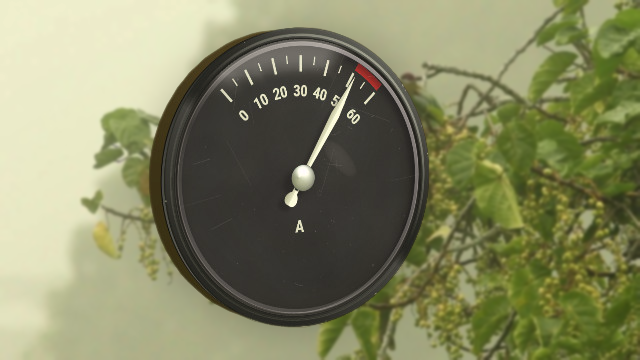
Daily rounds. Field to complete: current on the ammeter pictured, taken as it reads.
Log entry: 50 A
